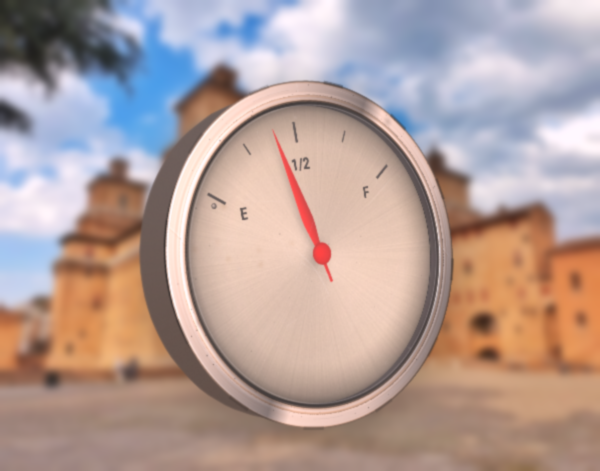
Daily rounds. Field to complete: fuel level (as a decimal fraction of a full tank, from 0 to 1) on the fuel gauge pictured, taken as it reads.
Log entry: 0.375
